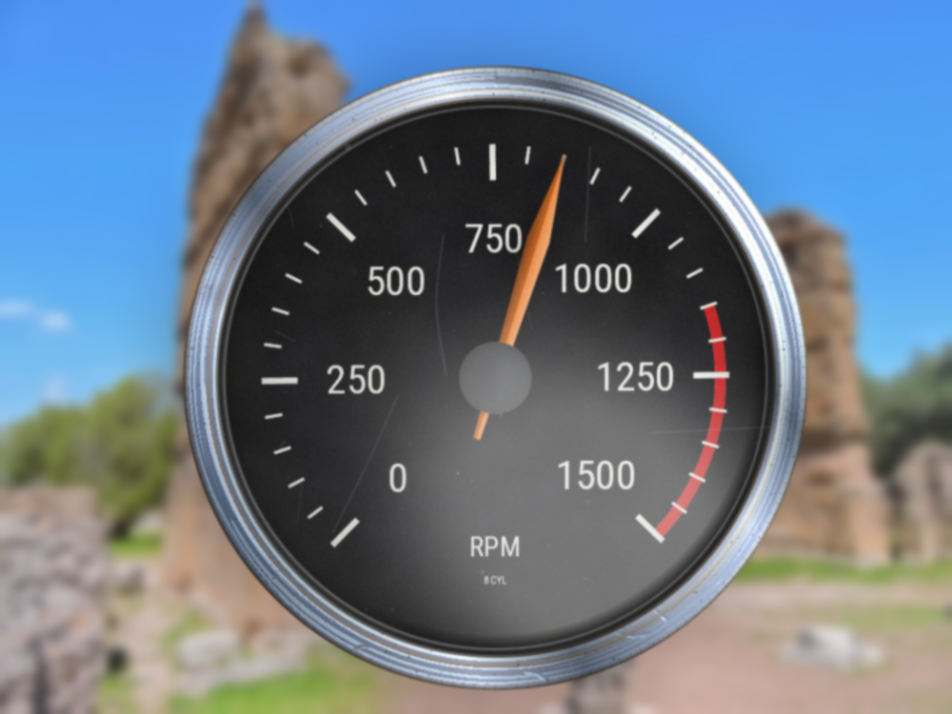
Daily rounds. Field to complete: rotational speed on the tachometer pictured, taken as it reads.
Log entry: 850 rpm
